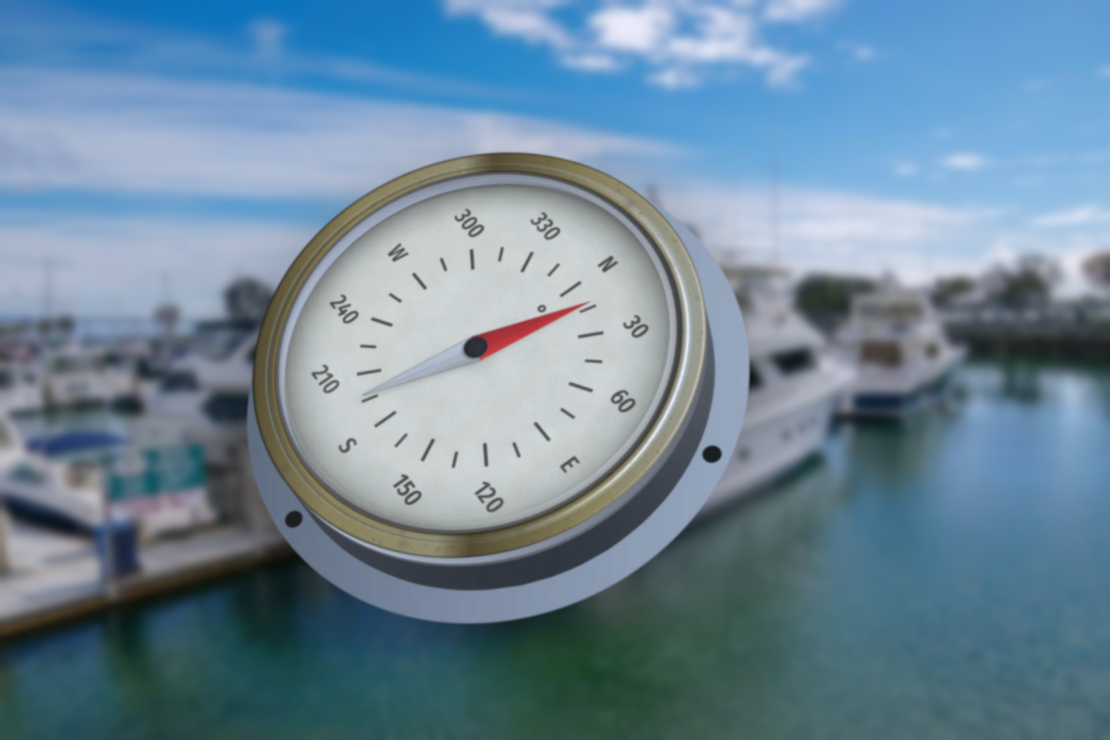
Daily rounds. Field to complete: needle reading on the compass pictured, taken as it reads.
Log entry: 15 °
